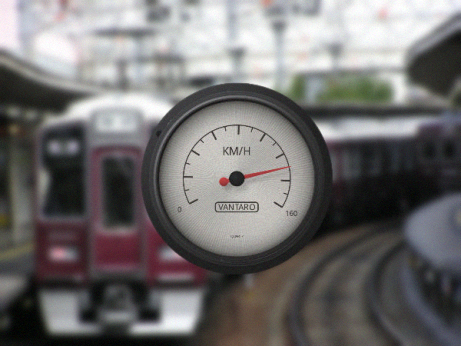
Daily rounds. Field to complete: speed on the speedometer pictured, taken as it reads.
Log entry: 130 km/h
